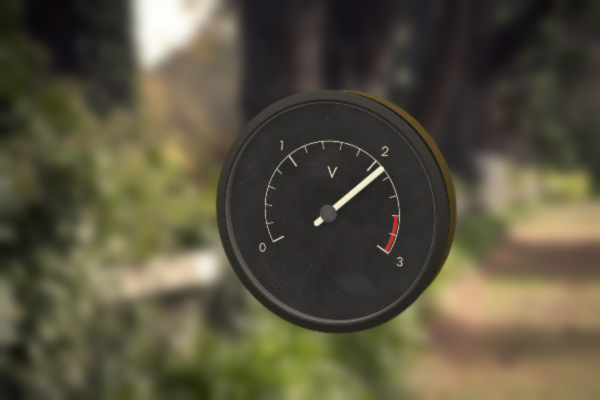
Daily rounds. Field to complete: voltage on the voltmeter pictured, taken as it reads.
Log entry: 2.1 V
